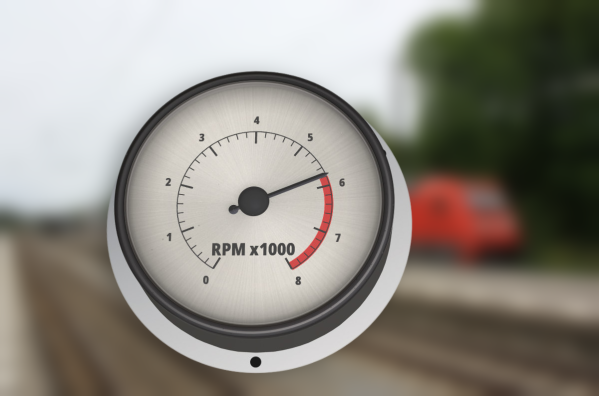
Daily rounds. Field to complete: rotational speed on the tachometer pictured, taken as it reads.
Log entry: 5800 rpm
